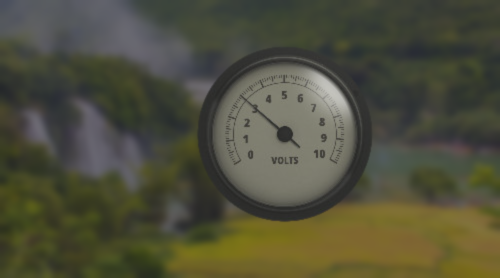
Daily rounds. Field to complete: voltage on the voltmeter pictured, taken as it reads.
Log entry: 3 V
